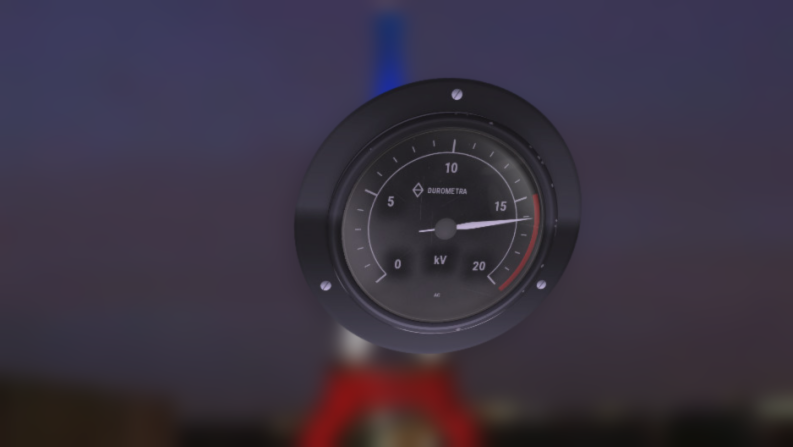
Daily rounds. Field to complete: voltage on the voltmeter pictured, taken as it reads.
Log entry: 16 kV
